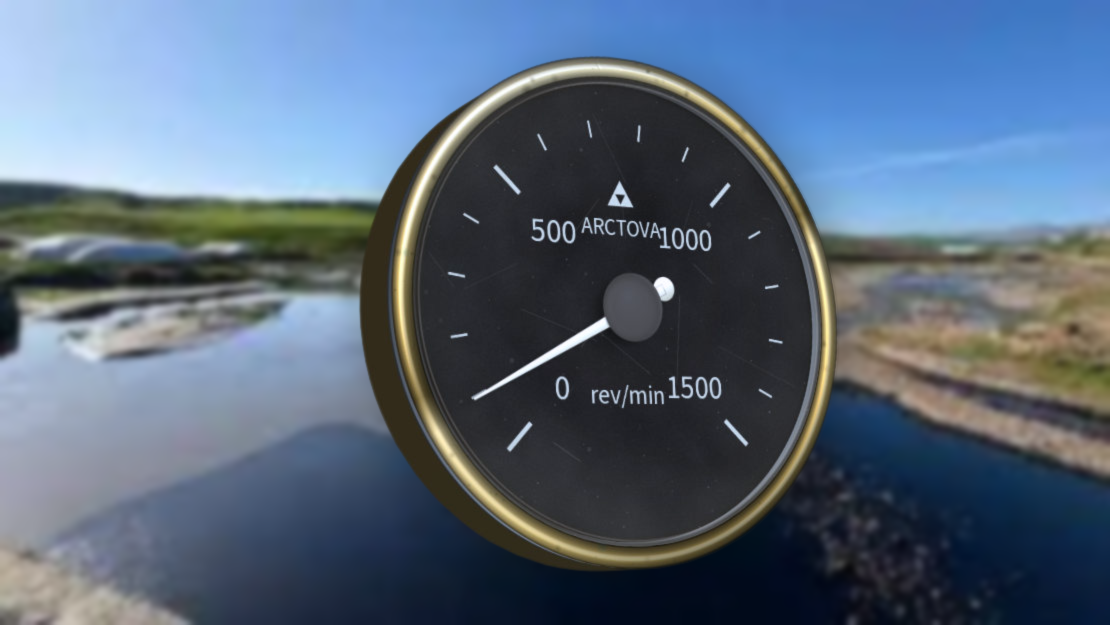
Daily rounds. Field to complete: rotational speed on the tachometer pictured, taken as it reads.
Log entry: 100 rpm
